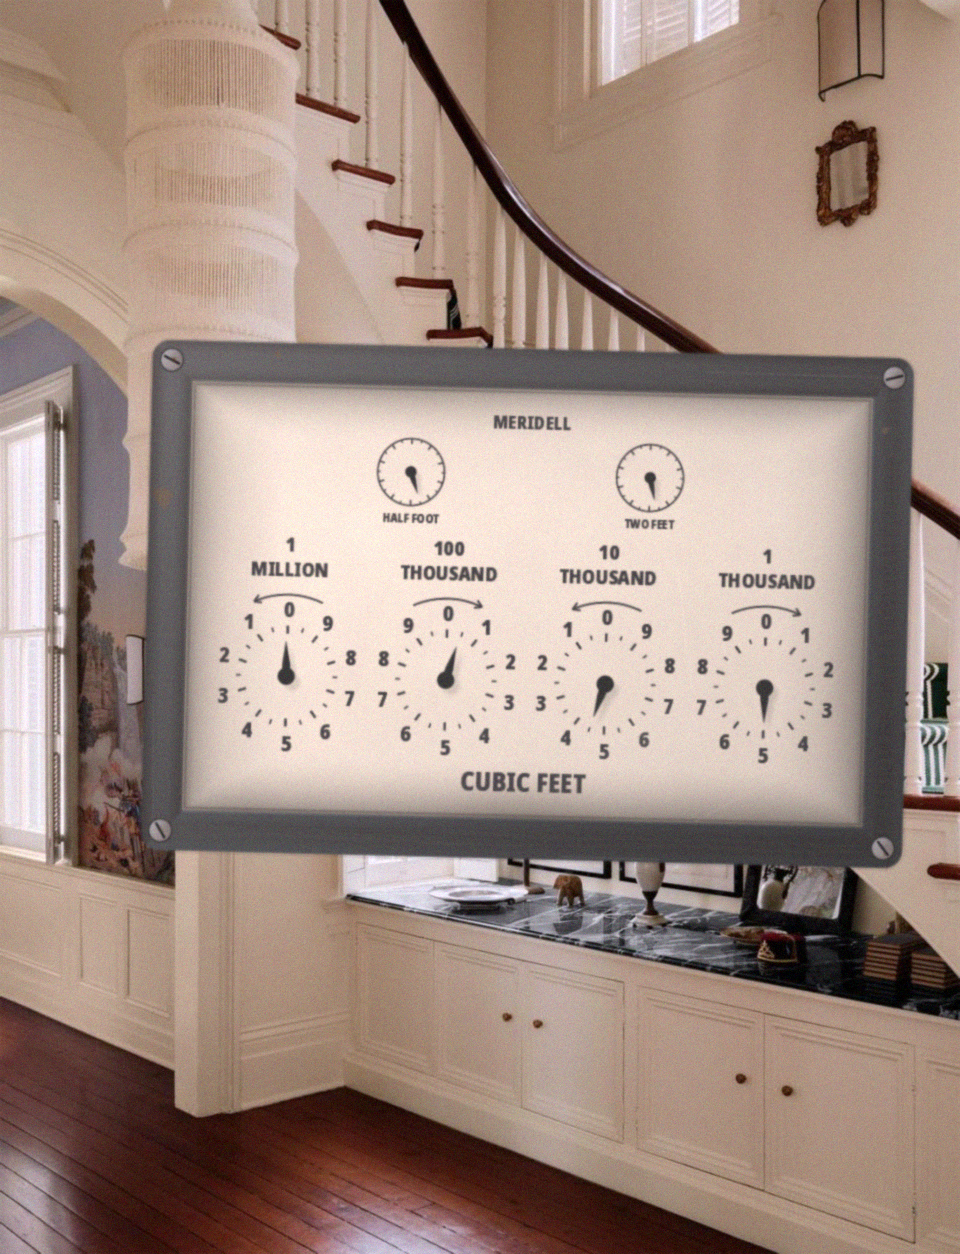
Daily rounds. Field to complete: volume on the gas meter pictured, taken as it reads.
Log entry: 4500 ft³
